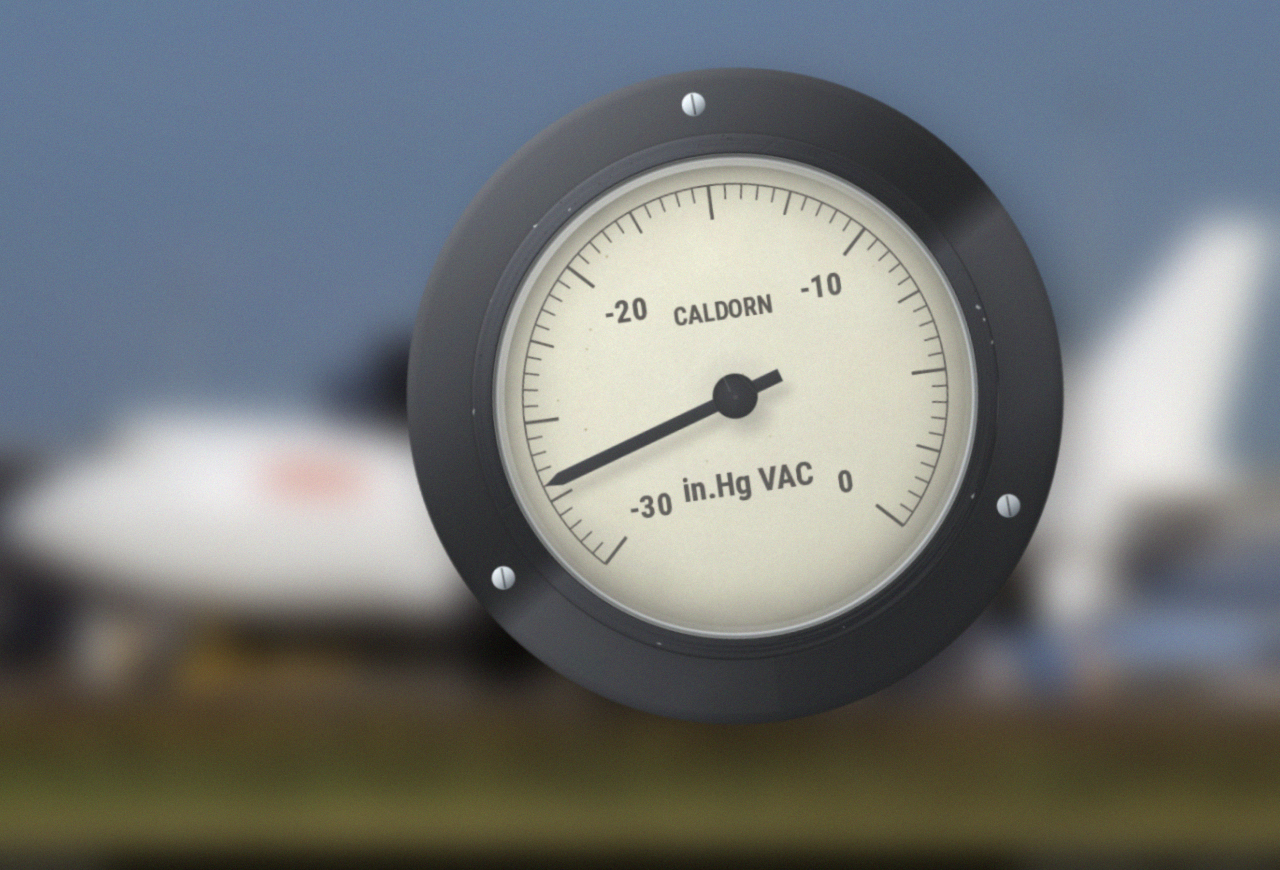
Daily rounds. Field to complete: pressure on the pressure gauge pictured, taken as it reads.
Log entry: -27 inHg
